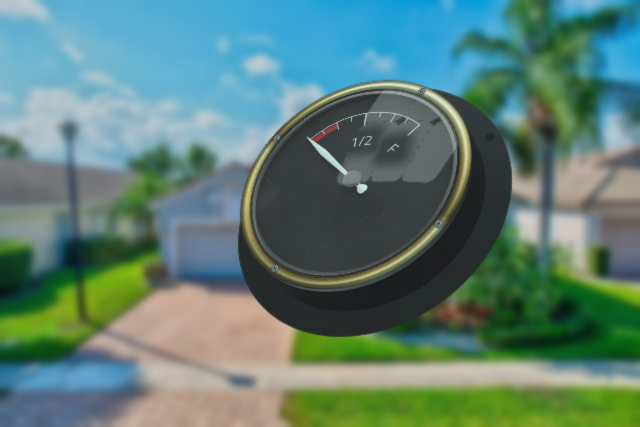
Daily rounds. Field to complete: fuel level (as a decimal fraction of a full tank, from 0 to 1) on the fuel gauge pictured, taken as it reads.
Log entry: 0
